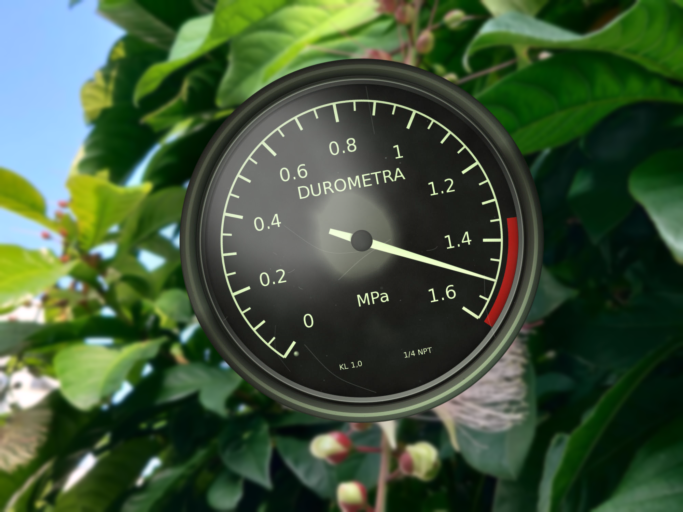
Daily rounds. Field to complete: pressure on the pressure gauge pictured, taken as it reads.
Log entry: 1.5 MPa
